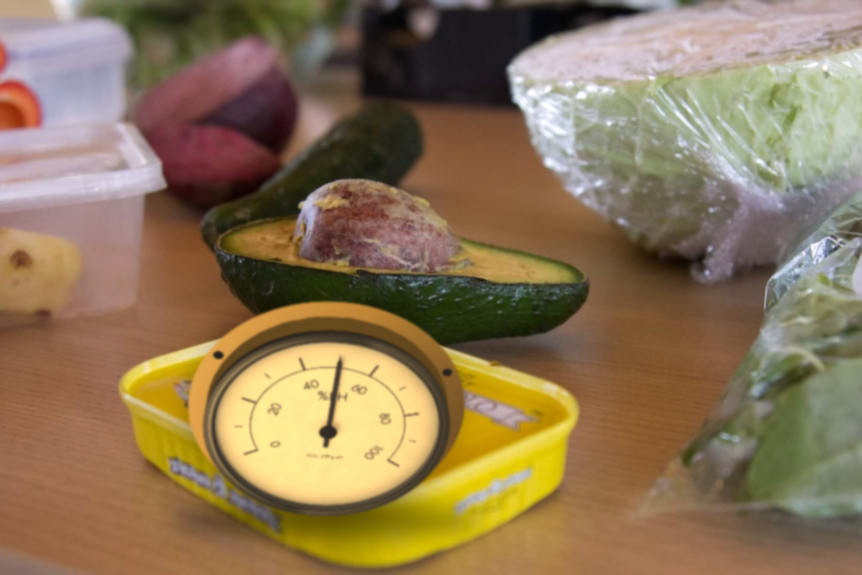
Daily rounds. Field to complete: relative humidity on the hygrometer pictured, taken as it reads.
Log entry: 50 %
